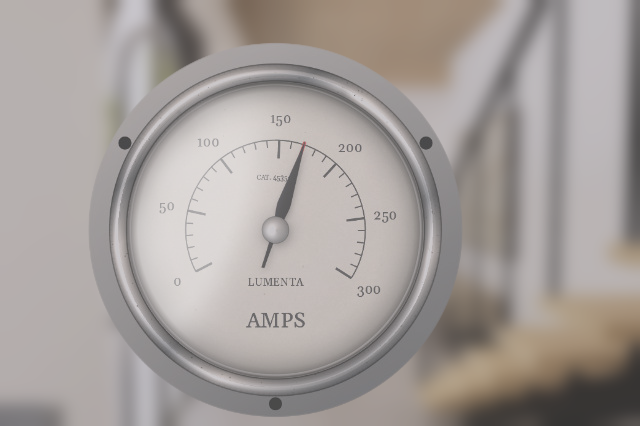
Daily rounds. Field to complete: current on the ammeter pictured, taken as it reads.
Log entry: 170 A
